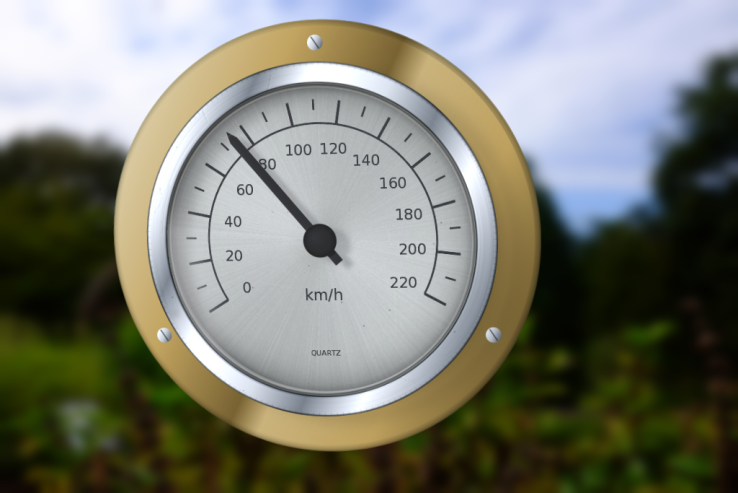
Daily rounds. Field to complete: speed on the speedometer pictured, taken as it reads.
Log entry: 75 km/h
